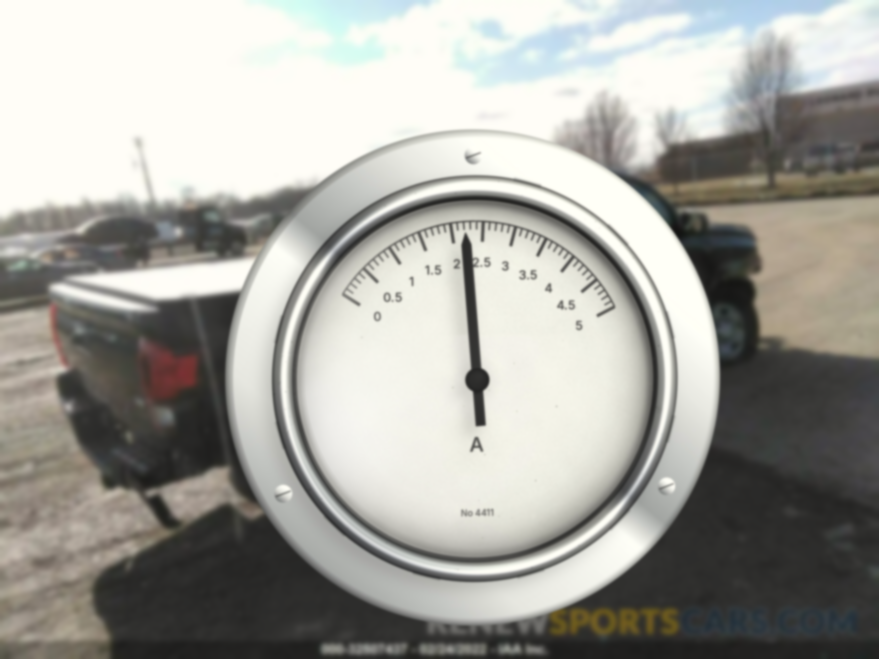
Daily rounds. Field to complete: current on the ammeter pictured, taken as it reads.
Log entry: 2.2 A
